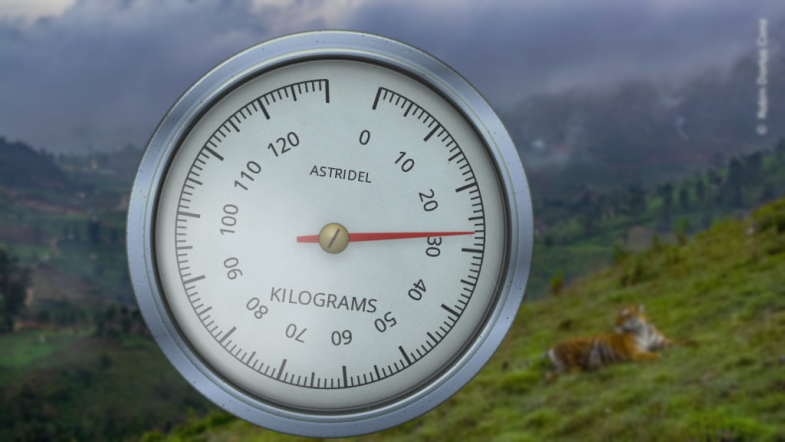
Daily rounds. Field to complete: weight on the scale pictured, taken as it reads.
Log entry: 27 kg
